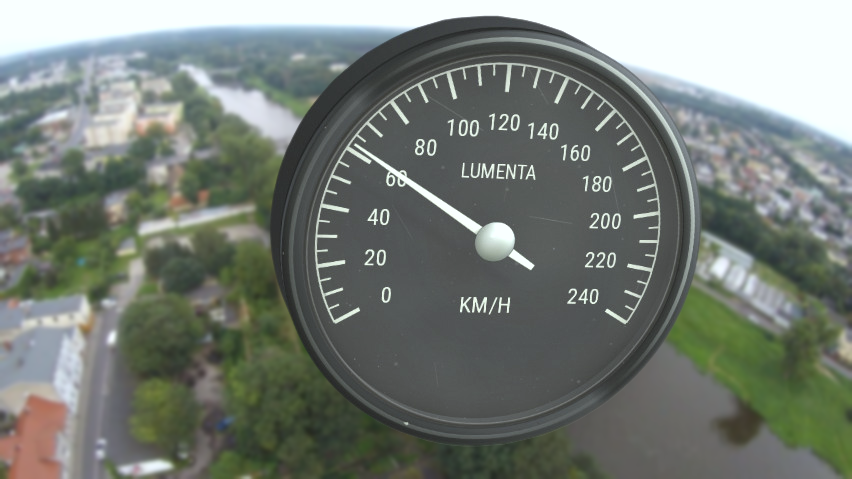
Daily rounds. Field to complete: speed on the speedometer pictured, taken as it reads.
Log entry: 62.5 km/h
